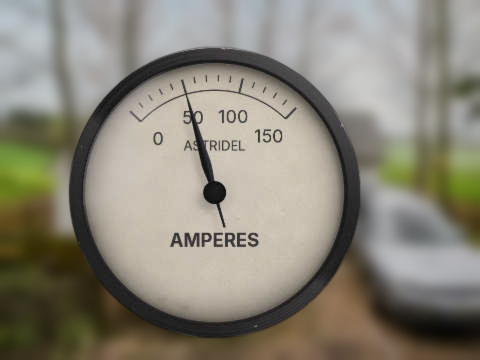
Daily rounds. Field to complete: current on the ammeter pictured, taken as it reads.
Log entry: 50 A
